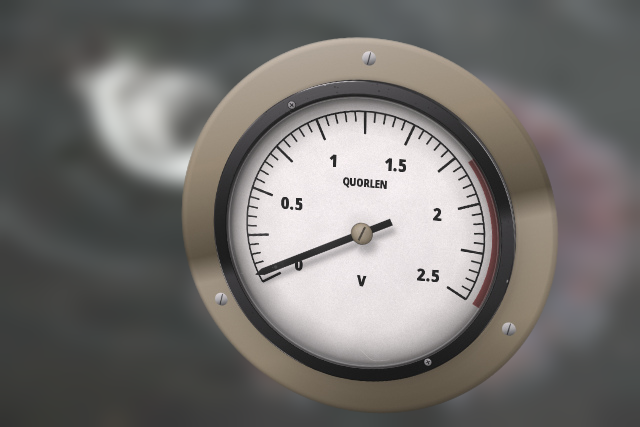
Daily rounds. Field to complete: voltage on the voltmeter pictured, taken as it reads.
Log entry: 0.05 V
